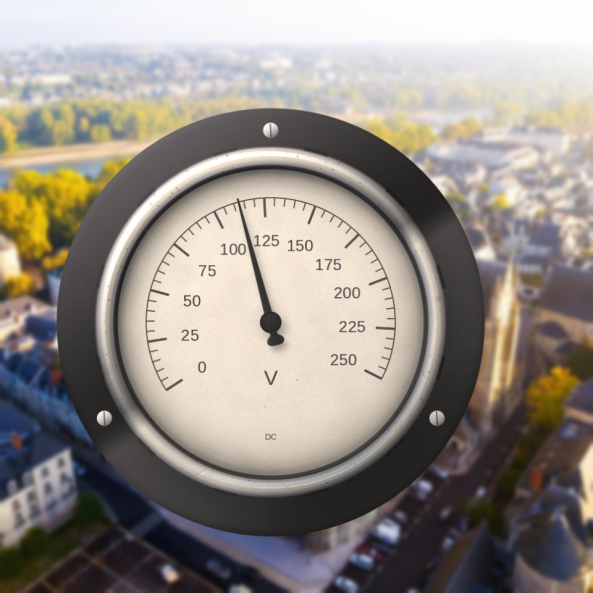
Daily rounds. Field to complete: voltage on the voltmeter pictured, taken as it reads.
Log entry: 112.5 V
